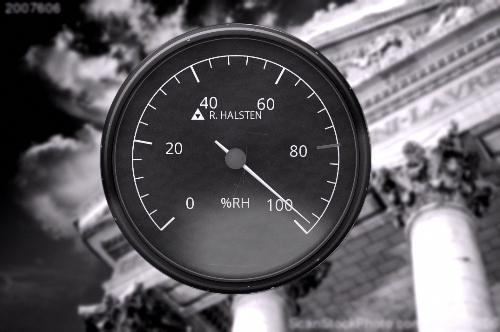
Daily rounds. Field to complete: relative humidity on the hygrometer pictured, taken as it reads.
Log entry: 98 %
